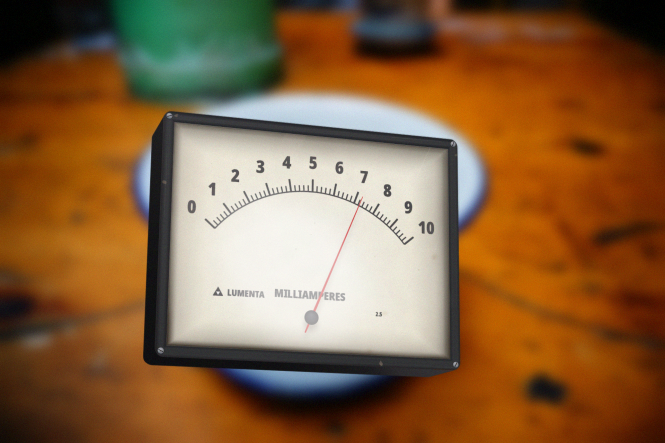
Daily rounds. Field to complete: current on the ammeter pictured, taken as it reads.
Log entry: 7.2 mA
